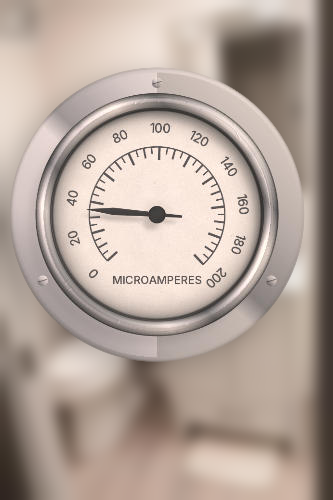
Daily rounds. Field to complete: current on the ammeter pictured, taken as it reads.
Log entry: 35 µA
